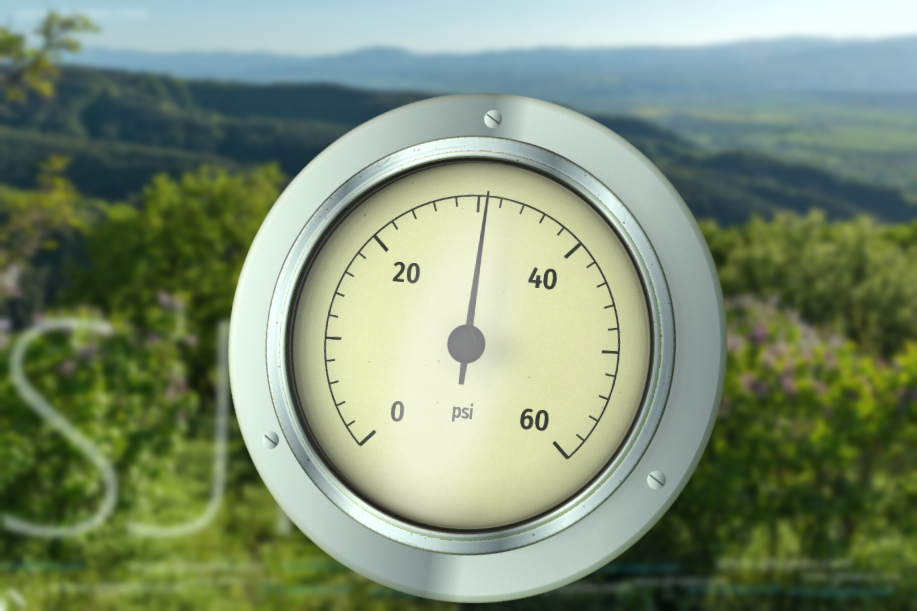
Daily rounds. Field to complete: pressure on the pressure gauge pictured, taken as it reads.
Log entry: 31 psi
